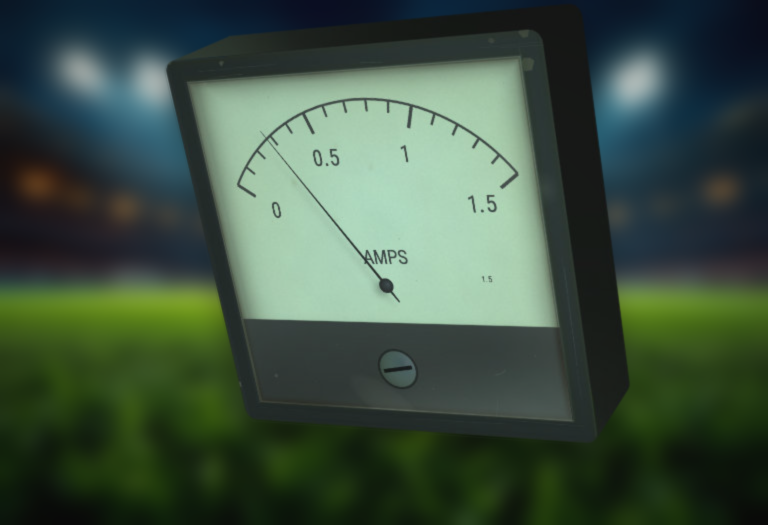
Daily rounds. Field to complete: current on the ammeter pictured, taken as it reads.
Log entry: 0.3 A
